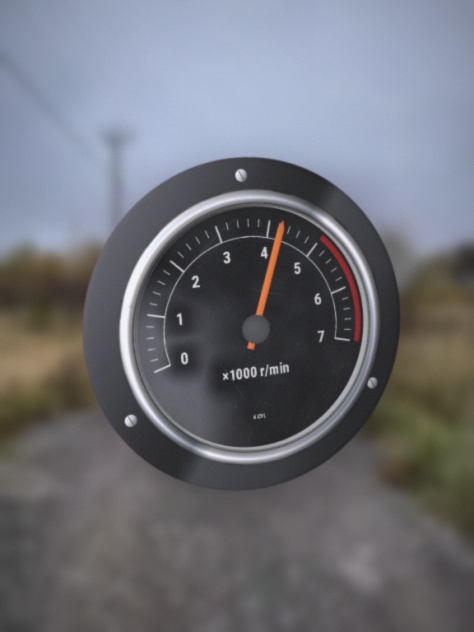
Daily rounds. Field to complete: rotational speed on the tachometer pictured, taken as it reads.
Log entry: 4200 rpm
